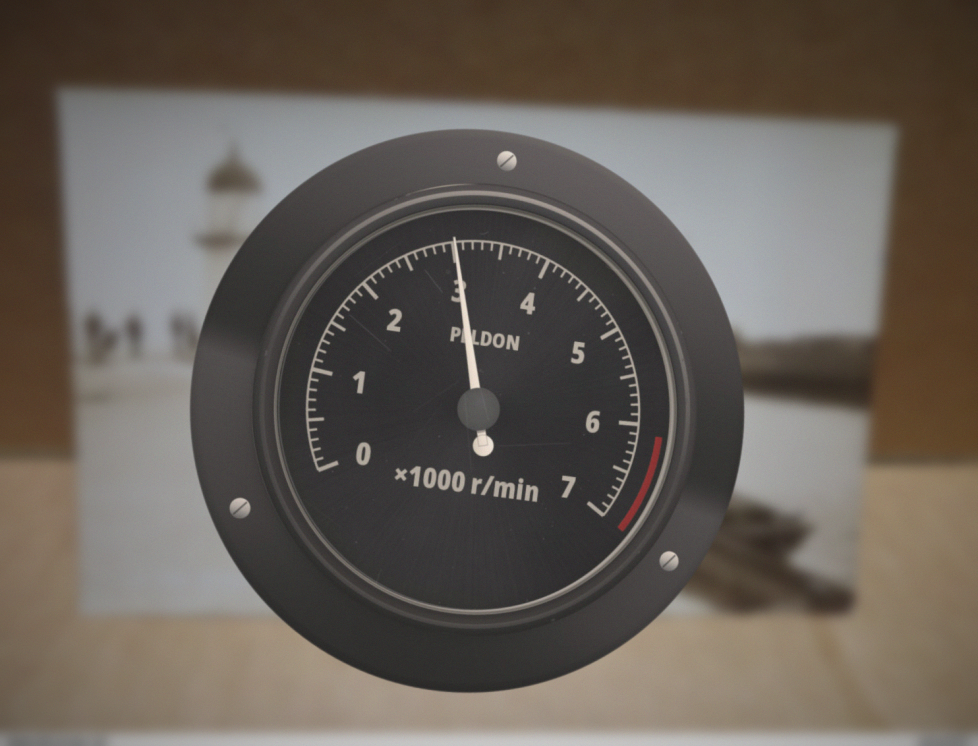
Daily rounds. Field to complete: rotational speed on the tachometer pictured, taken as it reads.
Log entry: 3000 rpm
